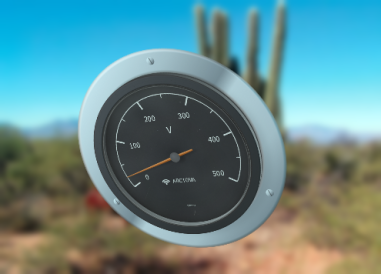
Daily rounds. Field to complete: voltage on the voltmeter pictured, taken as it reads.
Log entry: 25 V
